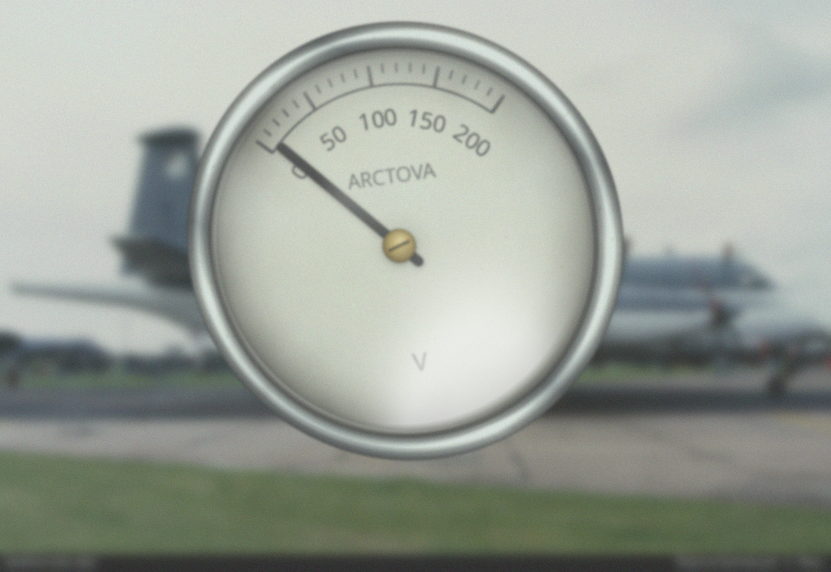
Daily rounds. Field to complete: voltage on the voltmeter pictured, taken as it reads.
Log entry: 10 V
